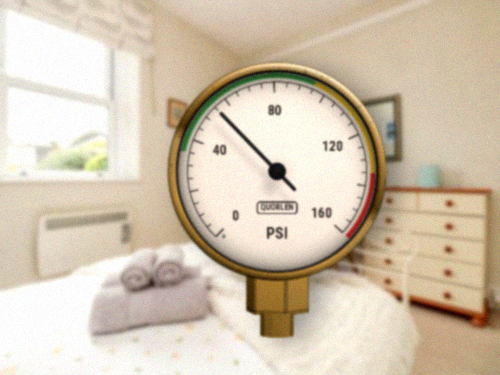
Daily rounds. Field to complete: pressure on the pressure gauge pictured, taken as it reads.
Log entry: 55 psi
